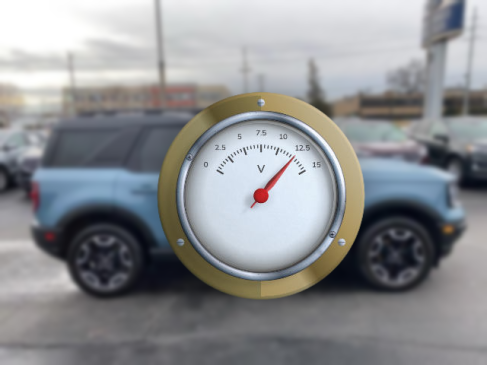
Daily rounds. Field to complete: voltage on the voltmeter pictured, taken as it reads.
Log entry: 12.5 V
